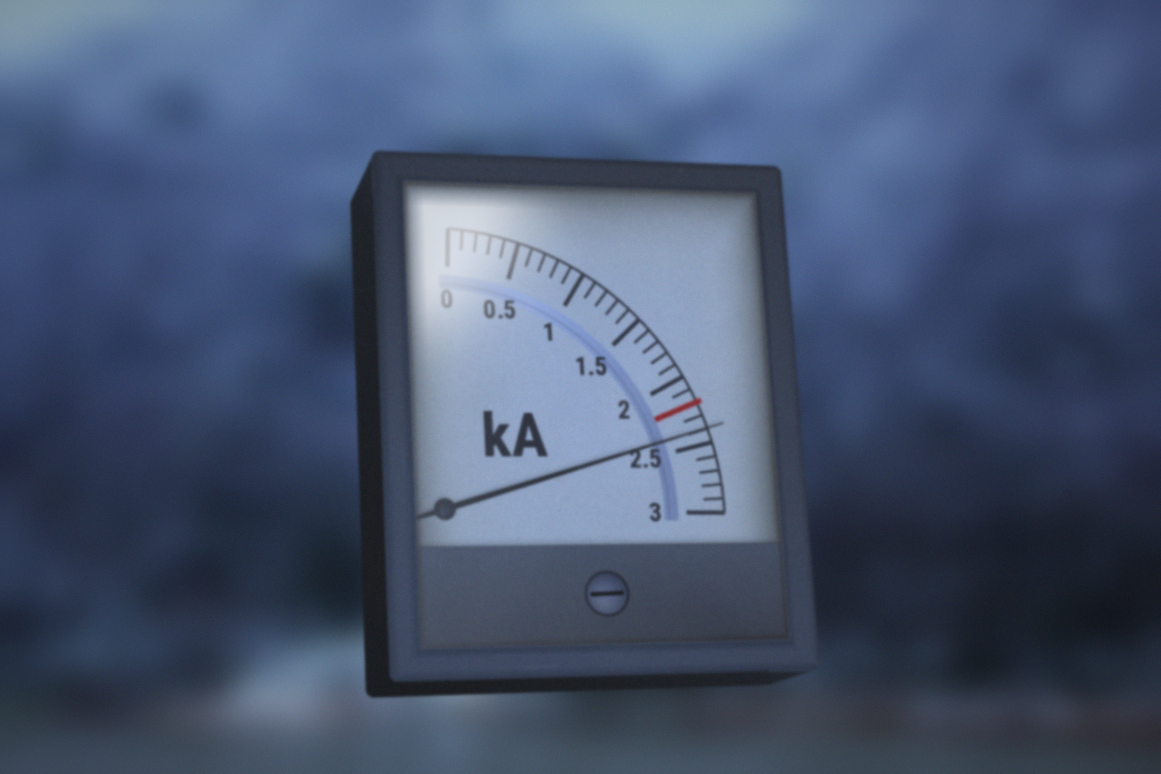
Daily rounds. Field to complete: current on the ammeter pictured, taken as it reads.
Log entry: 2.4 kA
